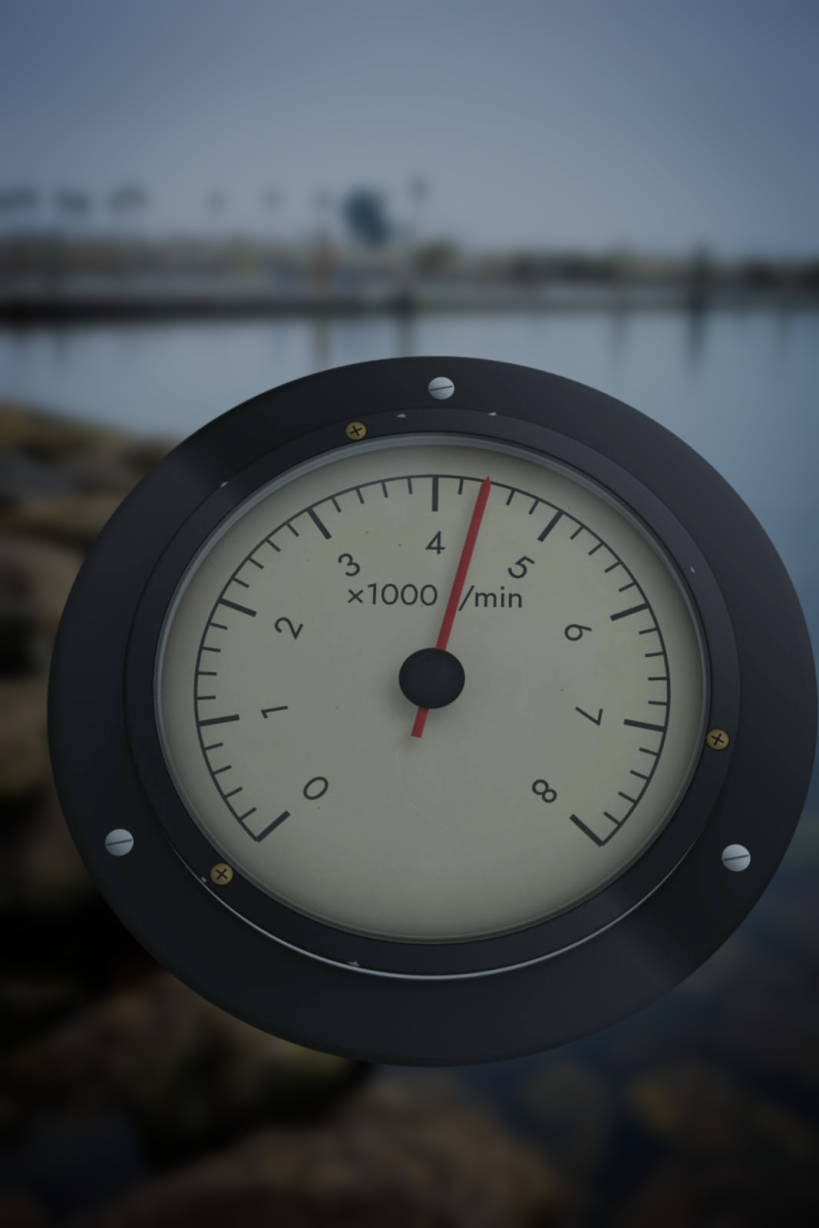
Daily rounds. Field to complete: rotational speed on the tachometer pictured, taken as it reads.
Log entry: 4400 rpm
